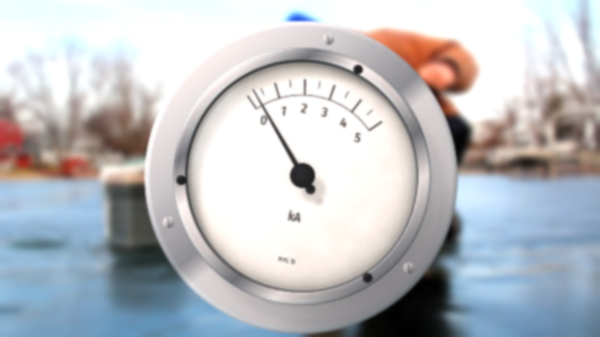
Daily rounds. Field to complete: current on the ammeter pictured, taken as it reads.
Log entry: 0.25 kA
